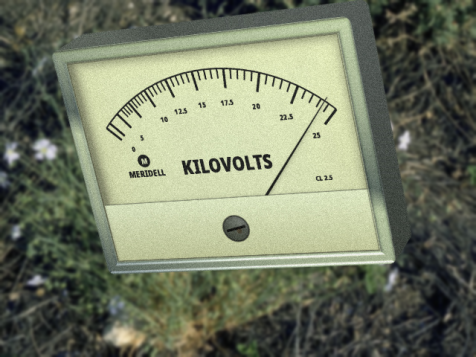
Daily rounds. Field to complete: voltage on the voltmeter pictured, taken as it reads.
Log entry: 24.25 kV
